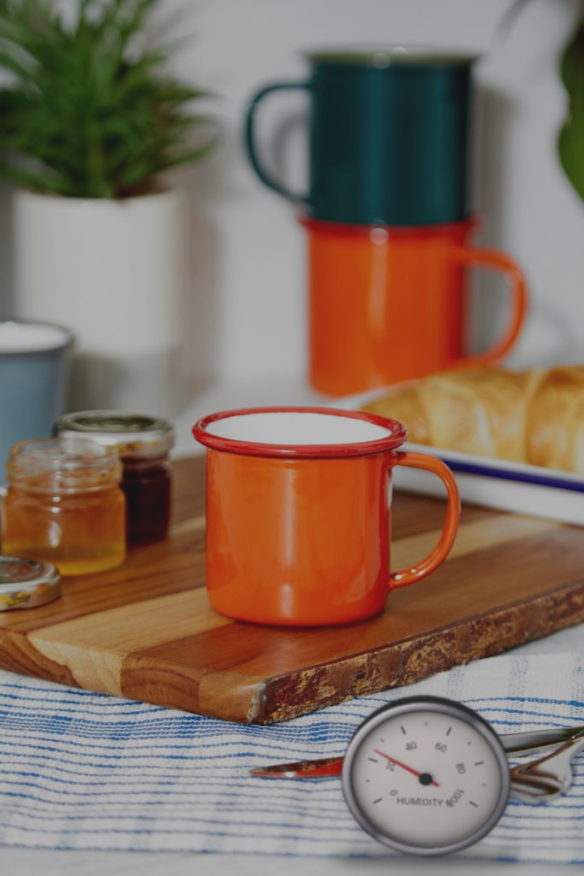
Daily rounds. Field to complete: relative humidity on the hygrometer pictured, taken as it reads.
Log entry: 25 %
